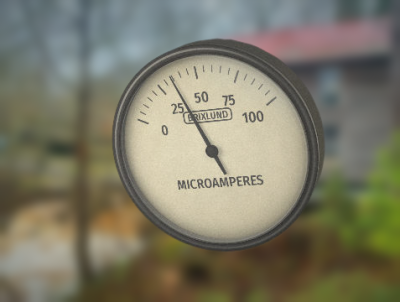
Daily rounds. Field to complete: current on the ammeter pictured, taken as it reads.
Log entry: 35 µA
